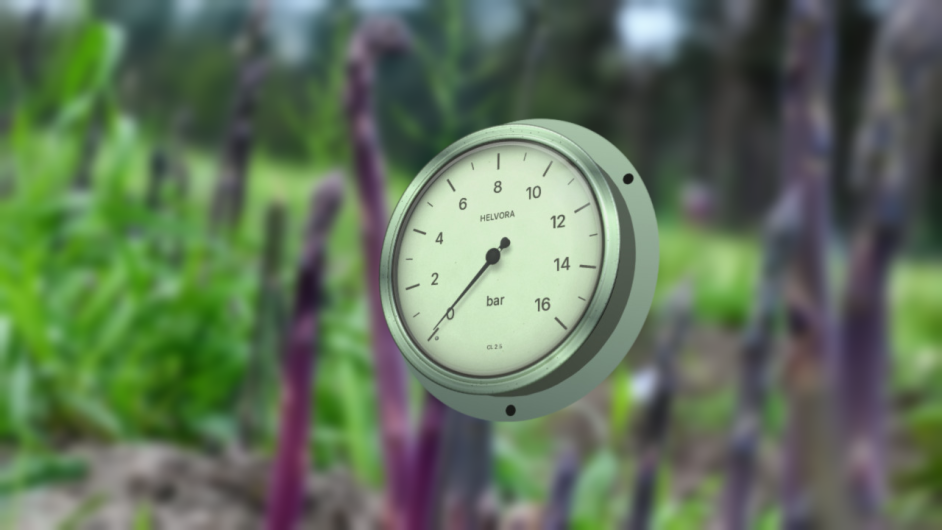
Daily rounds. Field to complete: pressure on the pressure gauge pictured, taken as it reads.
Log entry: 0 bar
